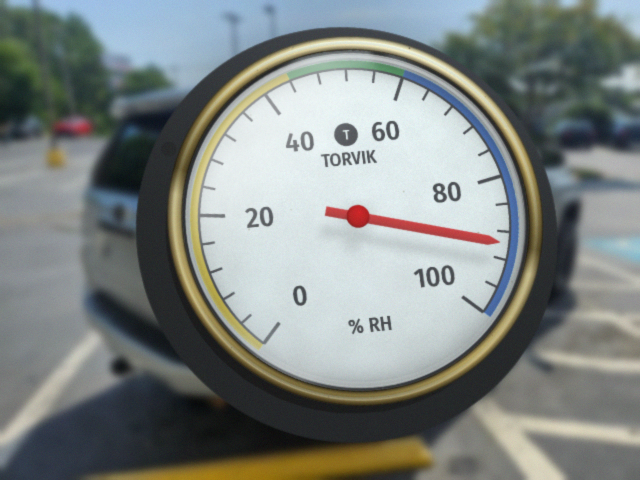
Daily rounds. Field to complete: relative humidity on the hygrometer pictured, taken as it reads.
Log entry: 90 %
